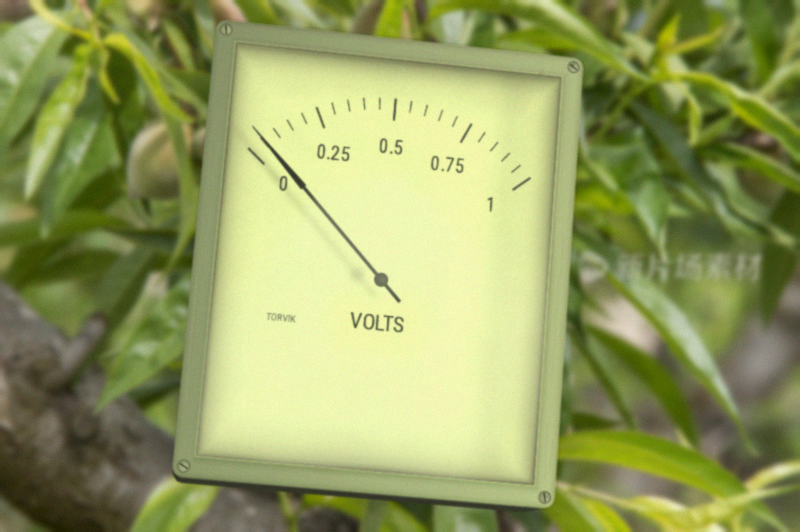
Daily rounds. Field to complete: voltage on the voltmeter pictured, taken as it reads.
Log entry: 0.05 V
